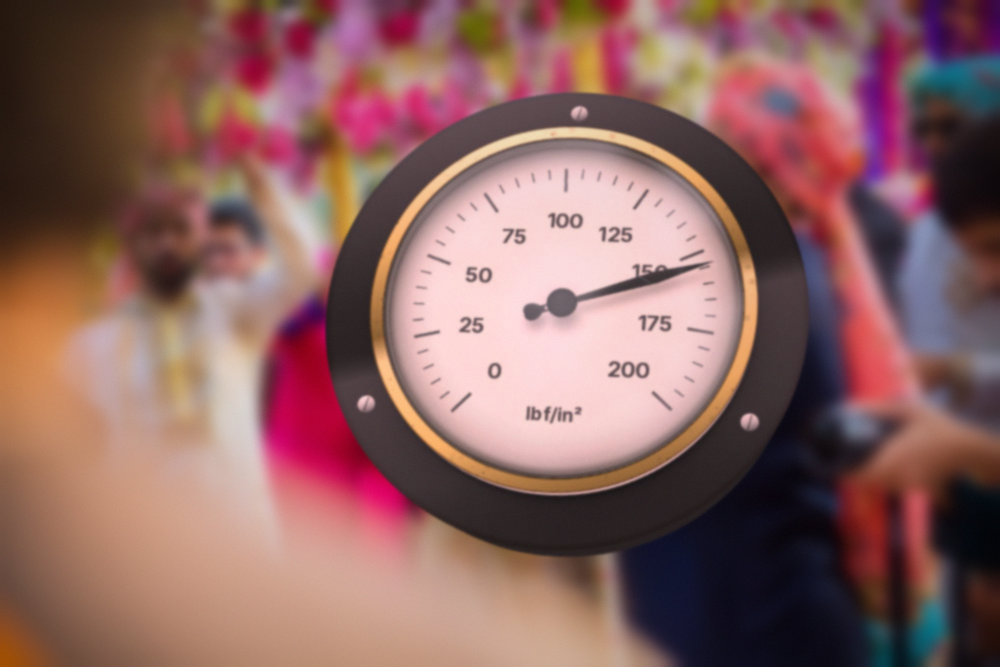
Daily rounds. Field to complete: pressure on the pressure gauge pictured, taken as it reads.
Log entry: 155 psi
